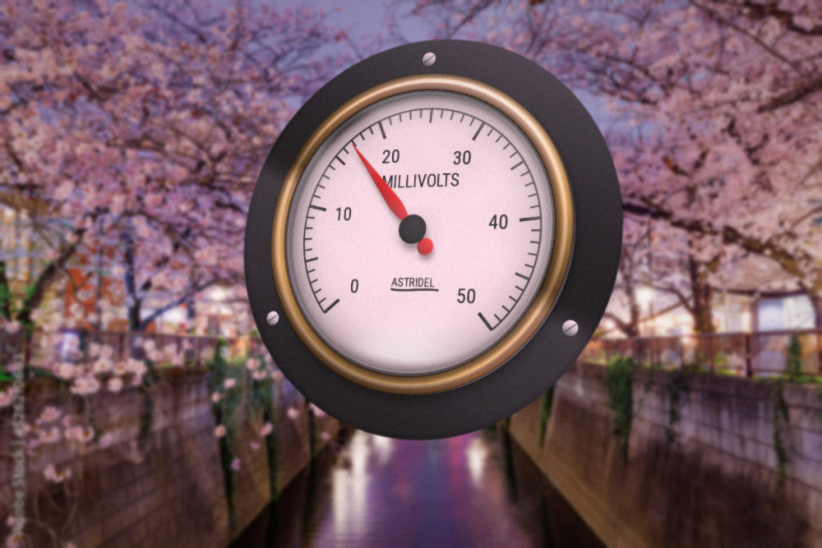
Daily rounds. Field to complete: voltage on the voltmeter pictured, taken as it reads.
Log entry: 17 mV
